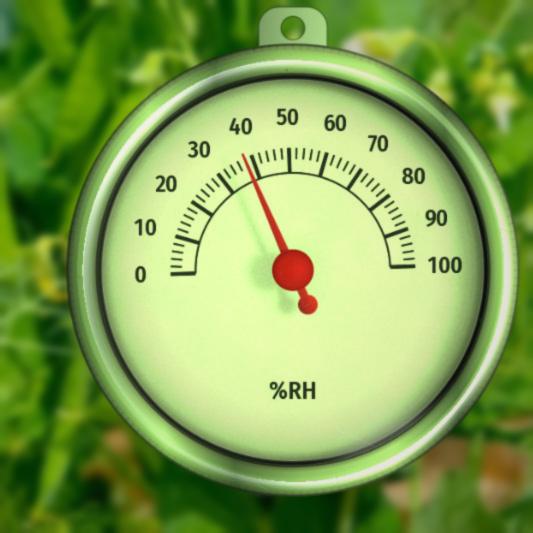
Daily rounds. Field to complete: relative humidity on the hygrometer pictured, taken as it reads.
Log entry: 38 %
